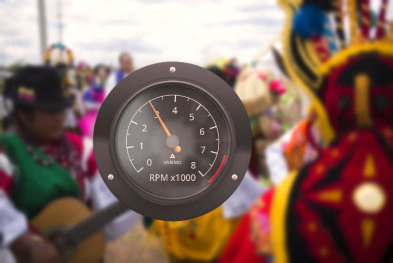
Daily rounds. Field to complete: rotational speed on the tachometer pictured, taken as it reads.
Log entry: 3000 rpm
